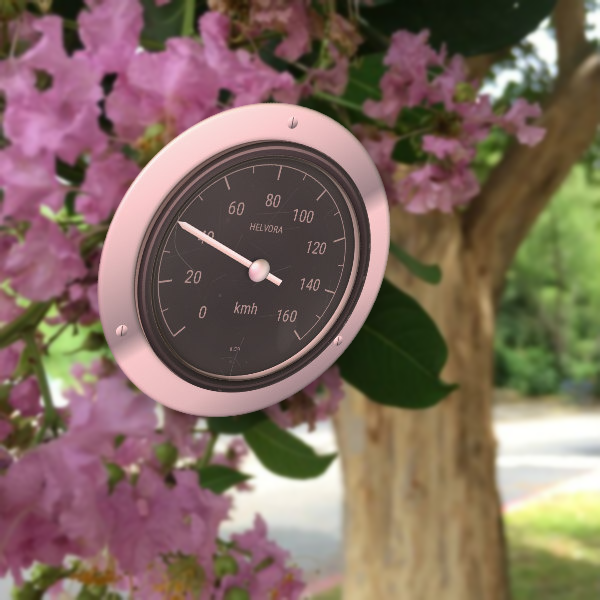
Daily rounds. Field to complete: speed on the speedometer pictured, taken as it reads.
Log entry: 40 km/h
